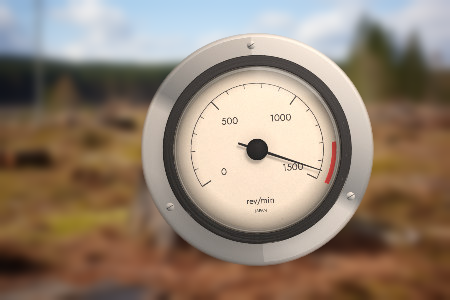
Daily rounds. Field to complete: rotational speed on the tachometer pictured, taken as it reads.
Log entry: 1450 rpm
